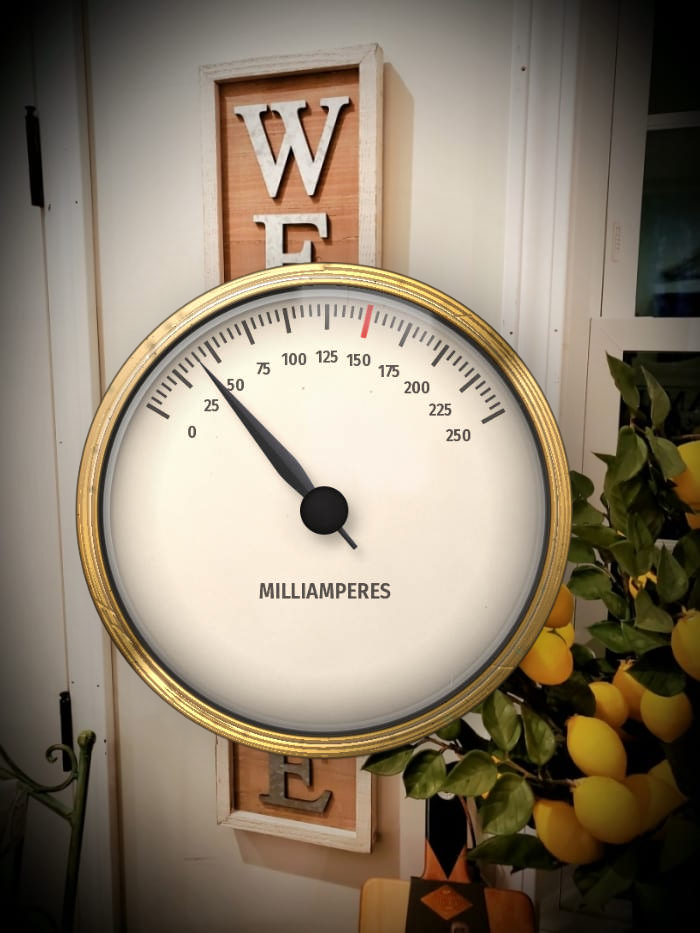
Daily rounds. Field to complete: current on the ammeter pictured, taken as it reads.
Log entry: 40 mA
